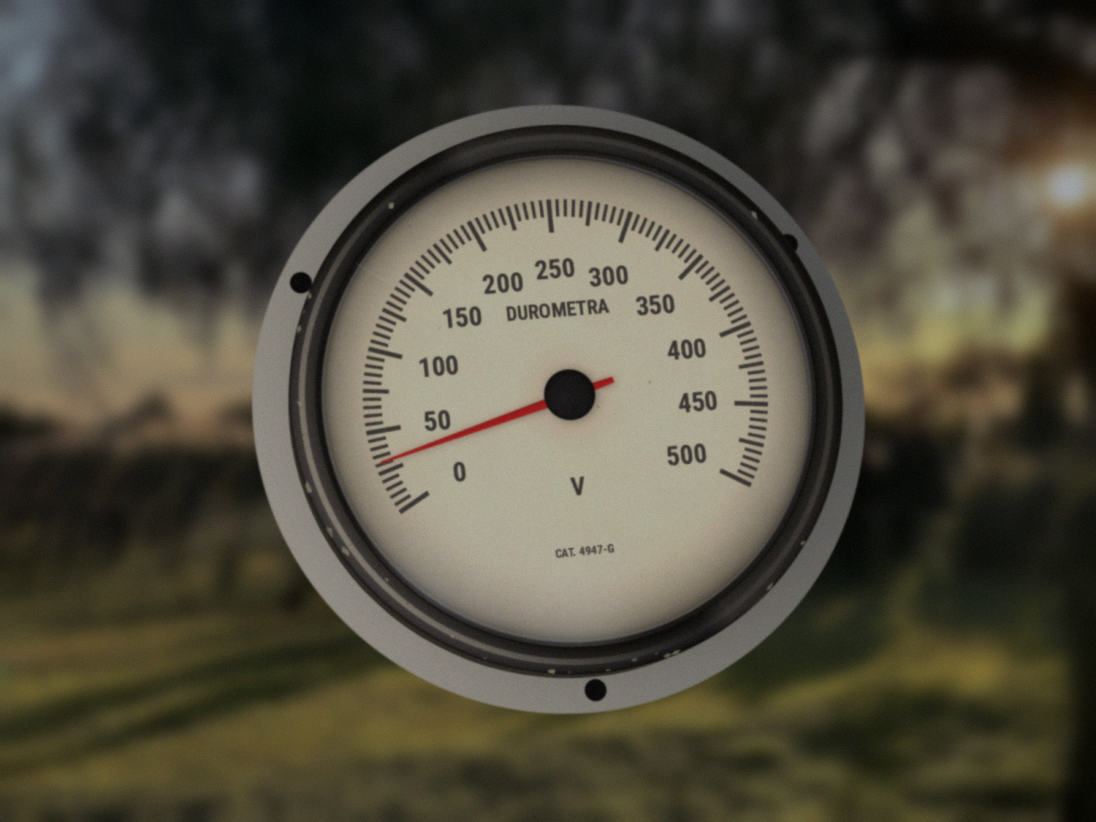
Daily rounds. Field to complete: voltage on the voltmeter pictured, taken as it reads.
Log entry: 30 V
